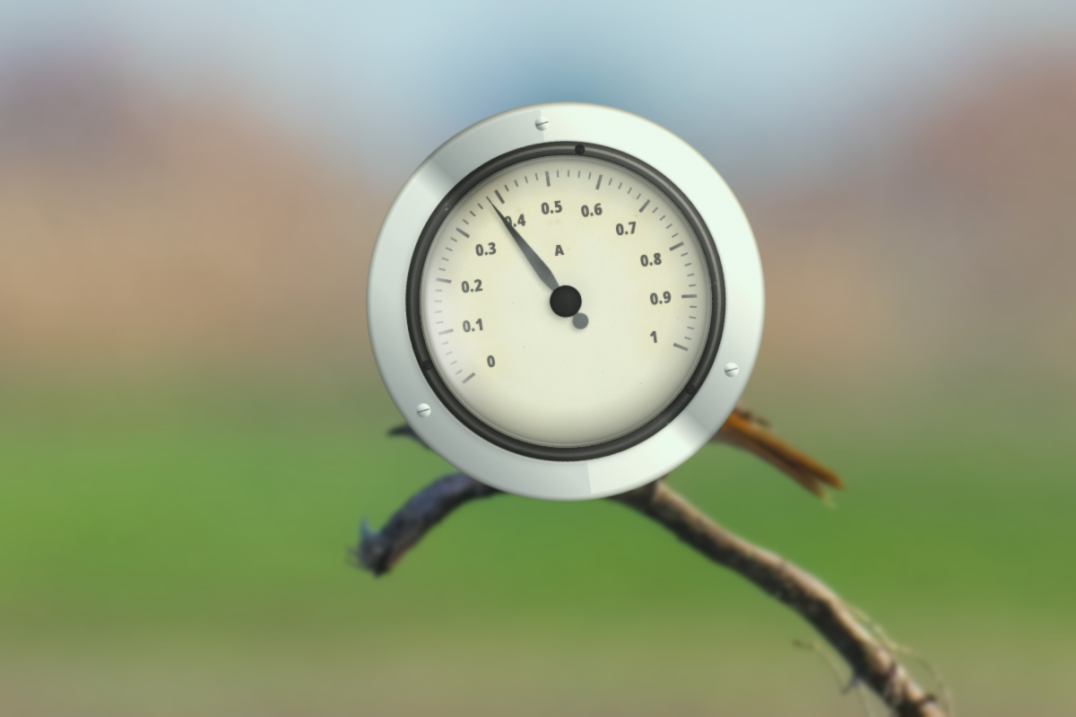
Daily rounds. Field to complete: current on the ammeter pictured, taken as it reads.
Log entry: 0.38 A
